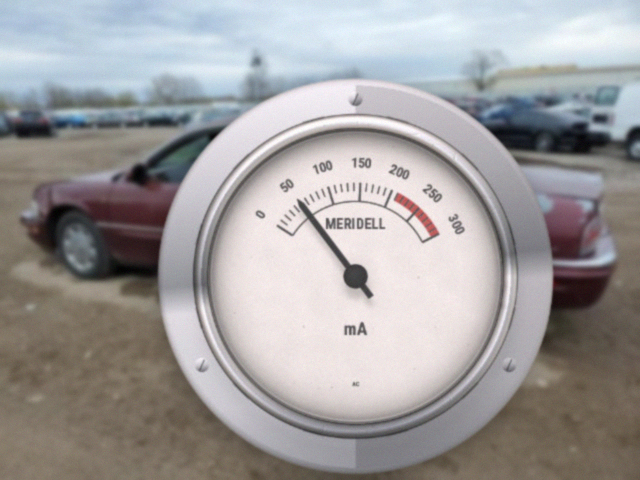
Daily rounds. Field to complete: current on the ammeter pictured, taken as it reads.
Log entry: 50 mA
